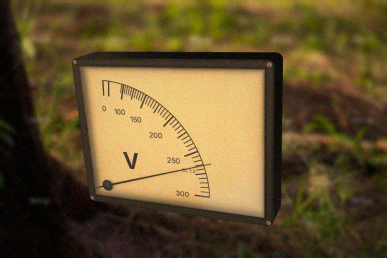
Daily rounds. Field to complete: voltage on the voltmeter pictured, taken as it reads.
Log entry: 265 V
